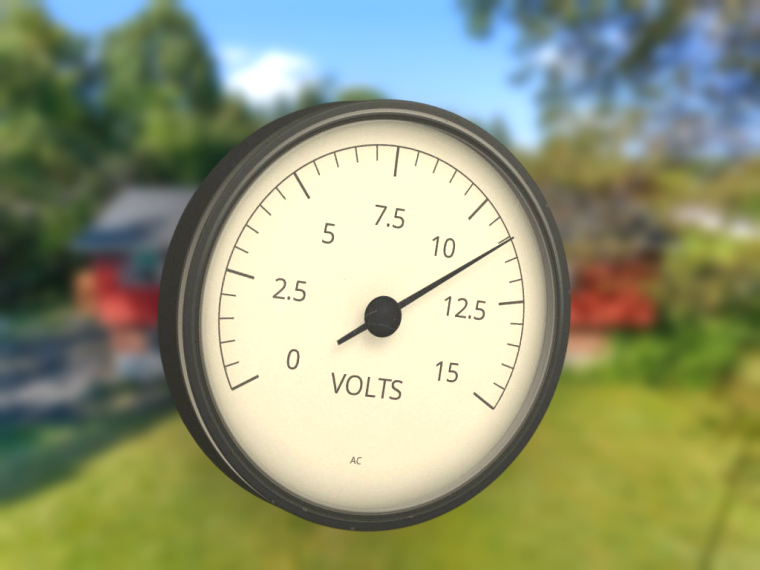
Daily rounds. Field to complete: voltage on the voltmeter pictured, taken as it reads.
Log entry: 11 V
